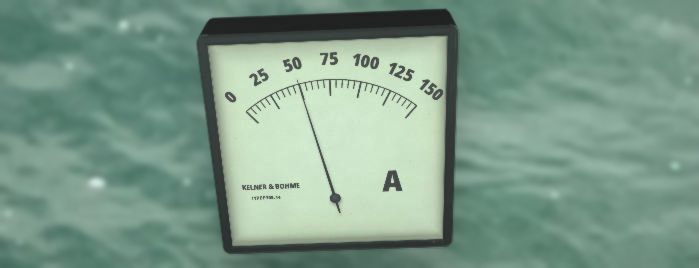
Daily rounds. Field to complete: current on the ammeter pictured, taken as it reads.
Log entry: 50 A
